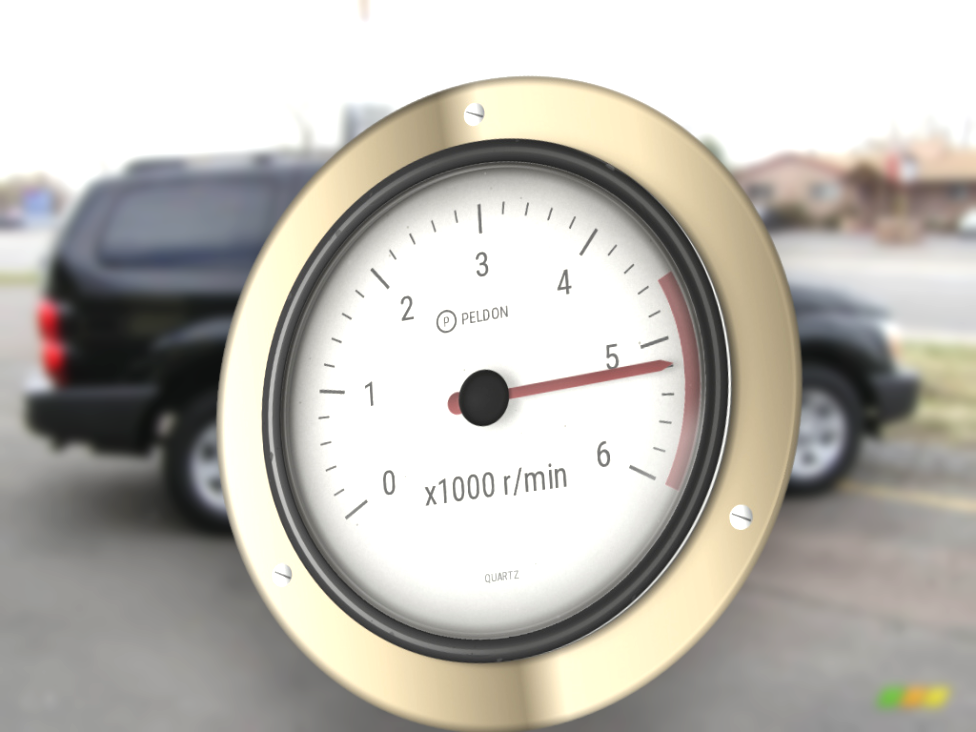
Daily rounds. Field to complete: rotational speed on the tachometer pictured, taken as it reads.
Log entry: 5200 rpm
